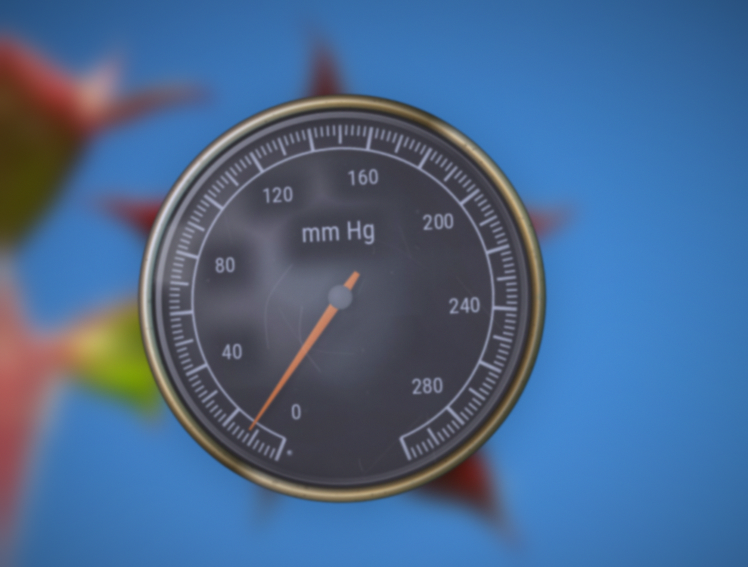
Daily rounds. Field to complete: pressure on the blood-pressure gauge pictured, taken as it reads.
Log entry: 12 mmHg
